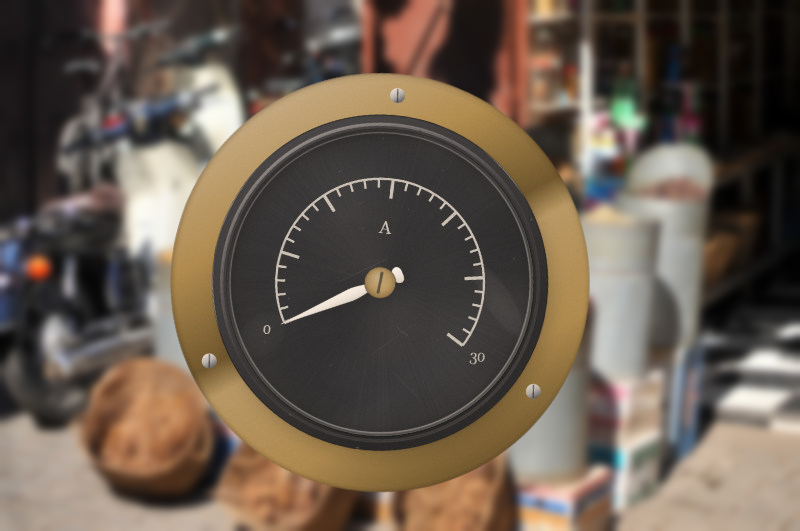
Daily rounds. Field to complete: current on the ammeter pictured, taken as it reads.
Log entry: 0 A
